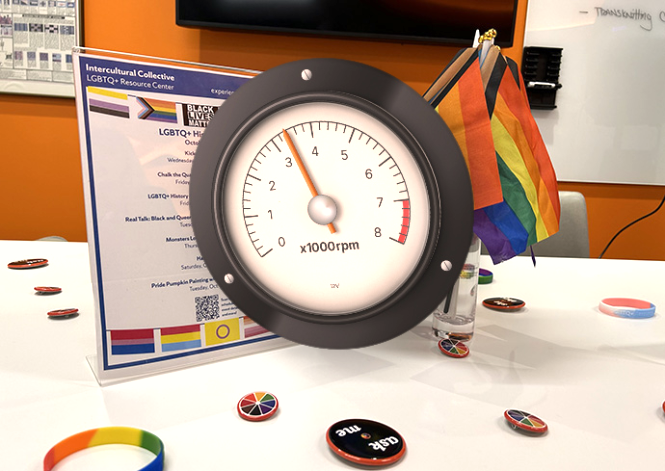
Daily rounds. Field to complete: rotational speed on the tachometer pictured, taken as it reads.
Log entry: 3400 rpm
